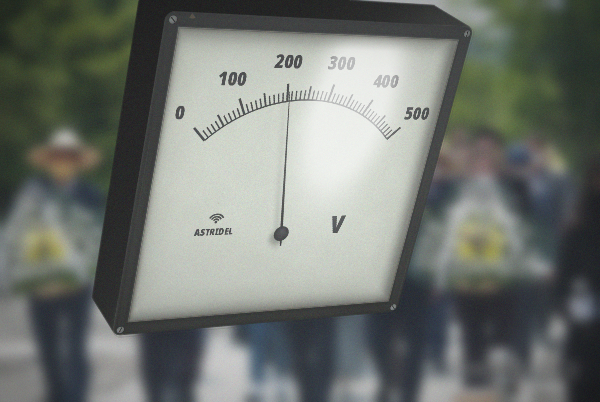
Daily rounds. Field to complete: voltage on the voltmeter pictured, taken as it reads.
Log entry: 200 V
